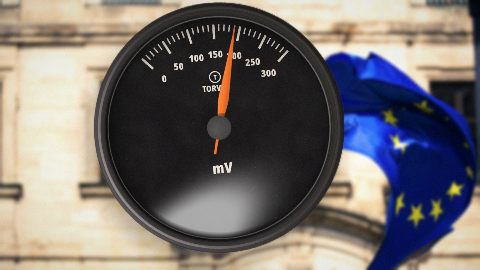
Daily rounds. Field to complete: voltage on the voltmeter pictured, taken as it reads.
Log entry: 190 mV
